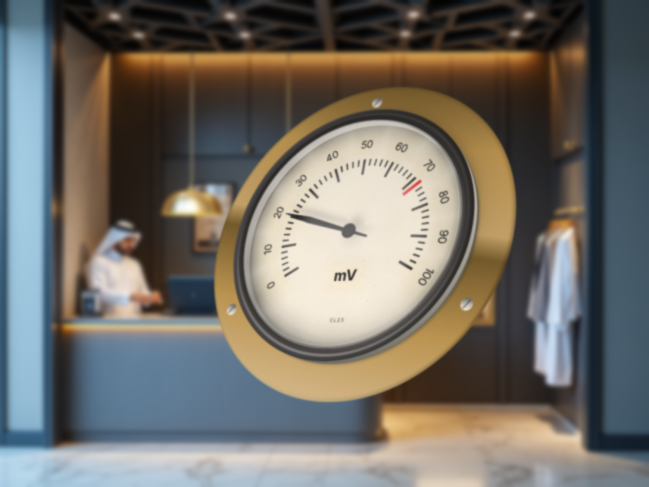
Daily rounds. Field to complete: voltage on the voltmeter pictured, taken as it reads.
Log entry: 20 mV
